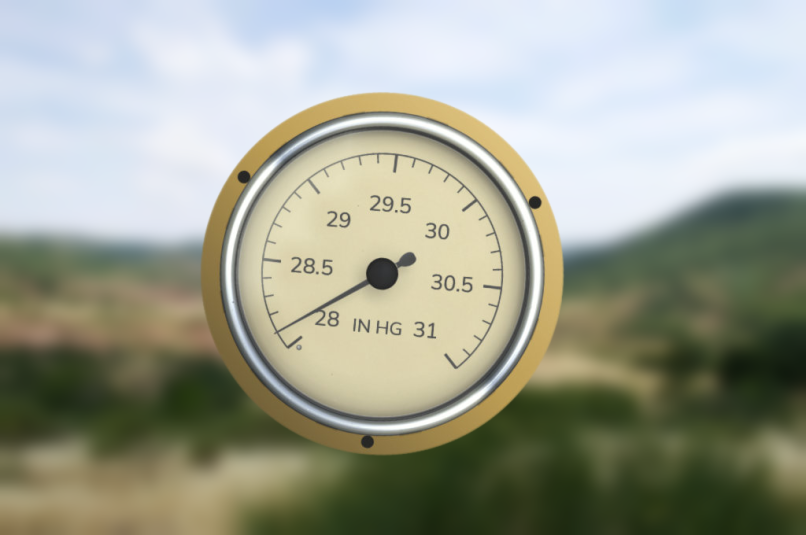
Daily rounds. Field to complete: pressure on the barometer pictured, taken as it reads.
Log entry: 28.1 inHg
